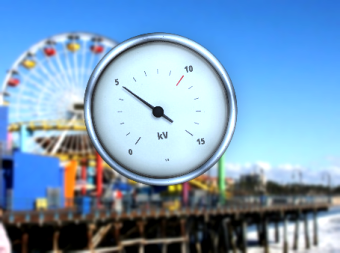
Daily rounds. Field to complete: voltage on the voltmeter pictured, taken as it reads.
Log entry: 5 kV
